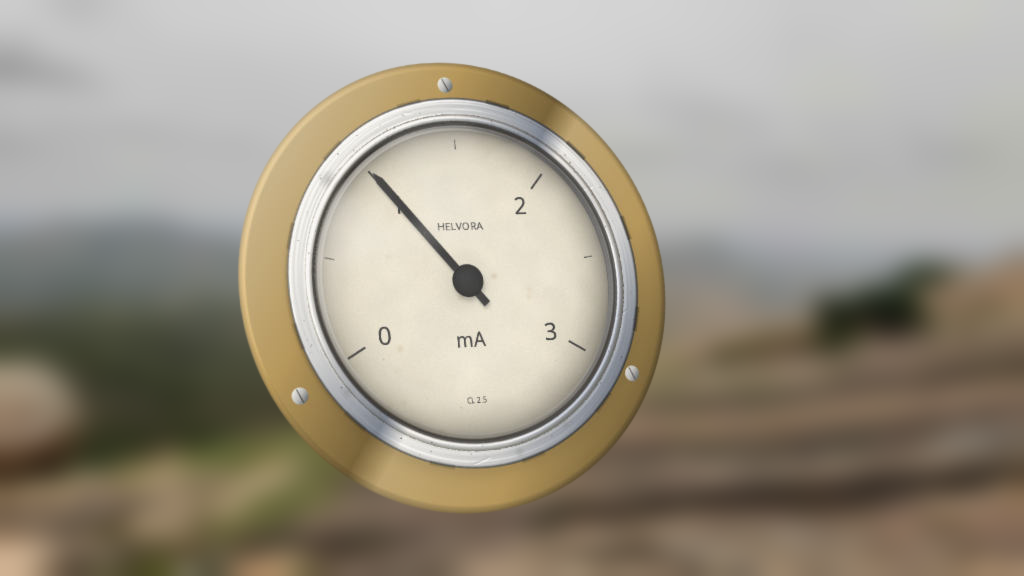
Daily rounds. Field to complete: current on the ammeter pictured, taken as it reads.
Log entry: 1 mA
